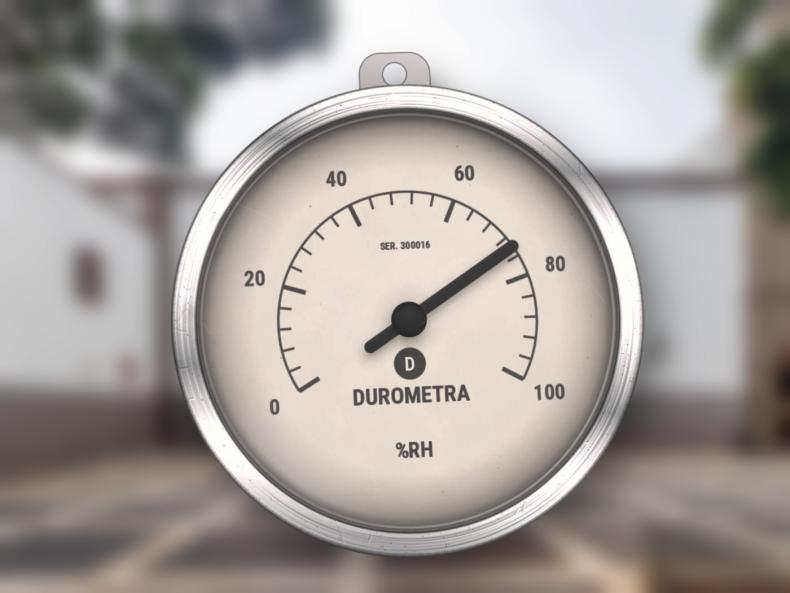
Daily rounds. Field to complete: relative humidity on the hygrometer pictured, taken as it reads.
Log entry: 74 %
